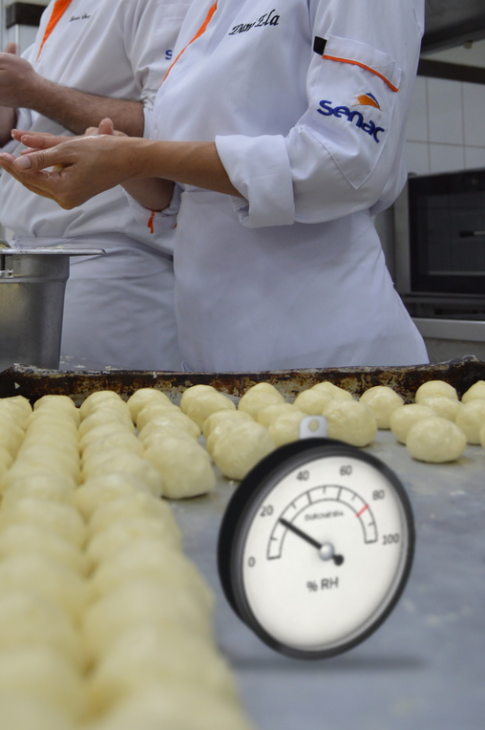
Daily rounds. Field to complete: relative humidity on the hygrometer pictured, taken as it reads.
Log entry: 20 %
